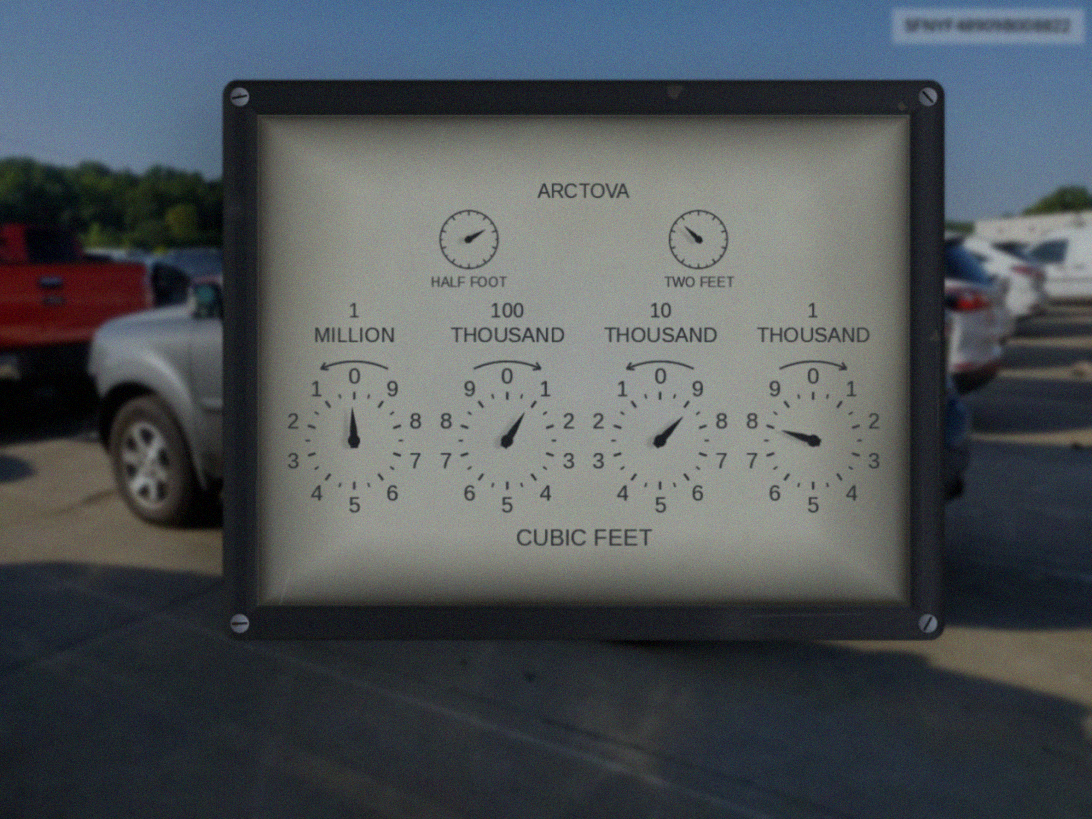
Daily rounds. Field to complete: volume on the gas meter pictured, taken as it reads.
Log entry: 8800 ft³
